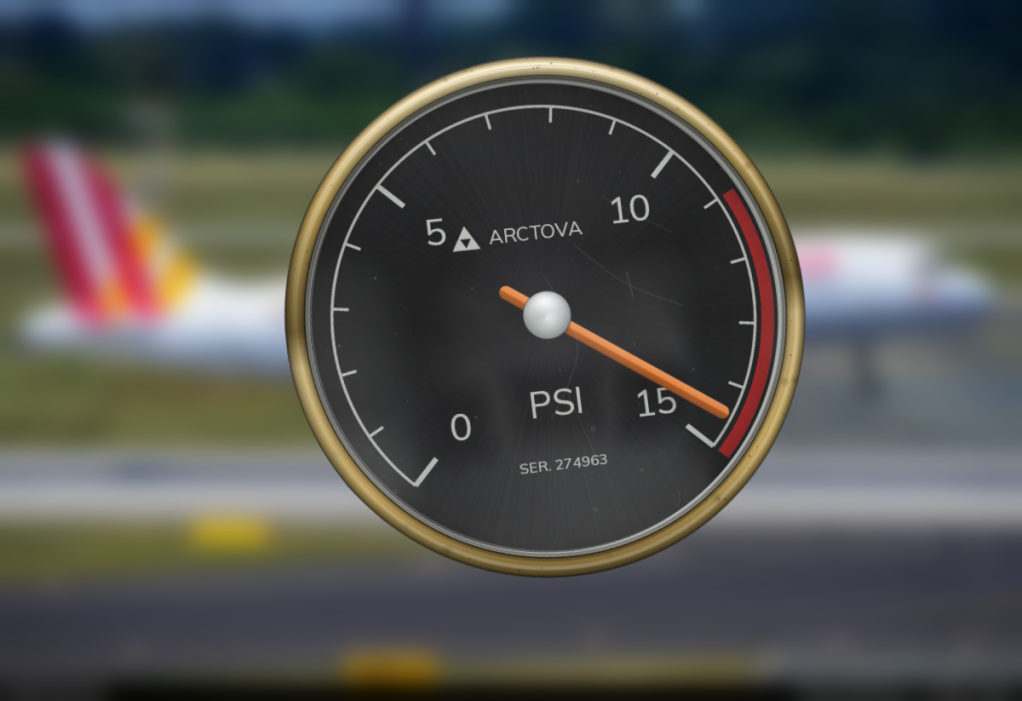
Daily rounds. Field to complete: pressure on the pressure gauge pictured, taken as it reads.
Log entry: 14.5 psi
